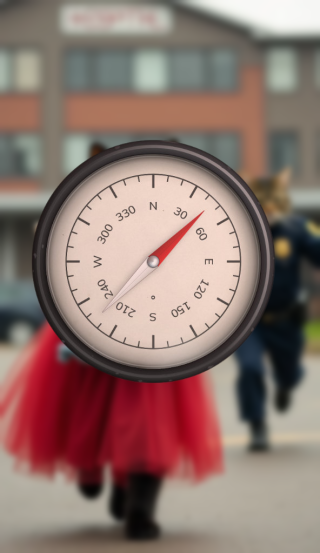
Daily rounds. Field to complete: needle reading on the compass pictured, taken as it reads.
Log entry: 45 °
